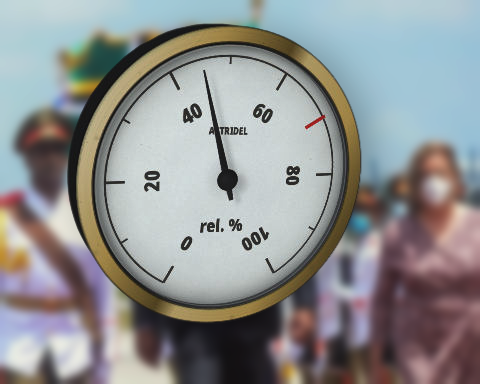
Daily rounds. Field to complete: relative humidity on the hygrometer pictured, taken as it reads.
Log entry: 45 %
